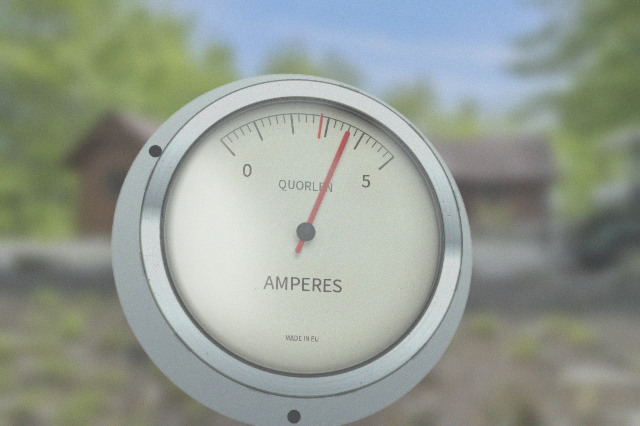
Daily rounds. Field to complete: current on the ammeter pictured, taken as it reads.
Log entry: 3.6 A
